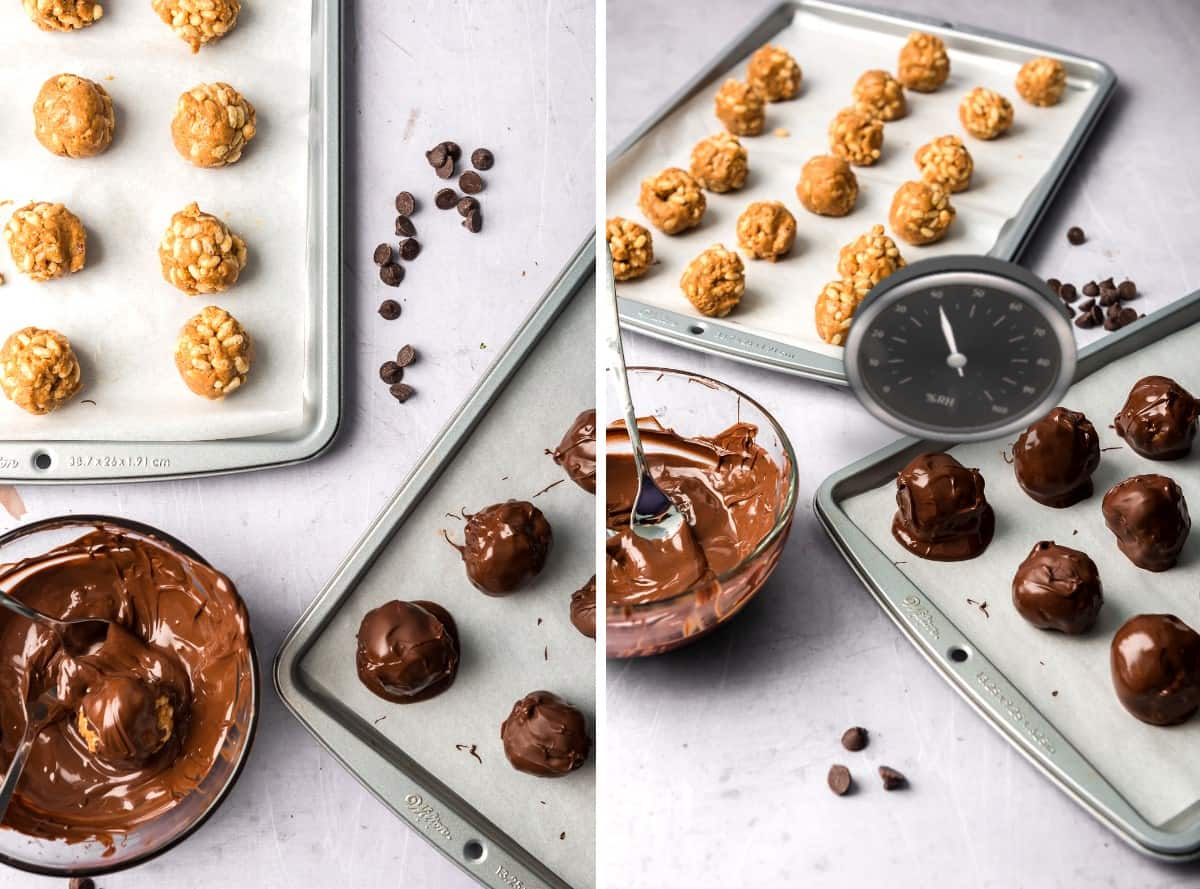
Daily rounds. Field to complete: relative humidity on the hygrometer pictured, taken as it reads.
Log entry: 40 %
